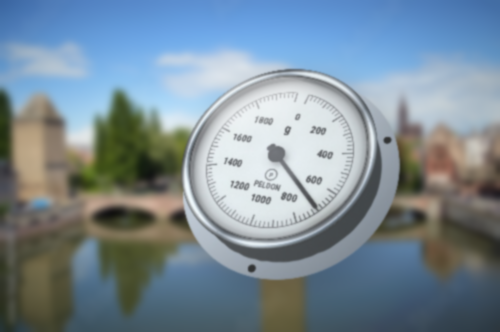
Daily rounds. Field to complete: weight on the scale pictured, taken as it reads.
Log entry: 700 g
